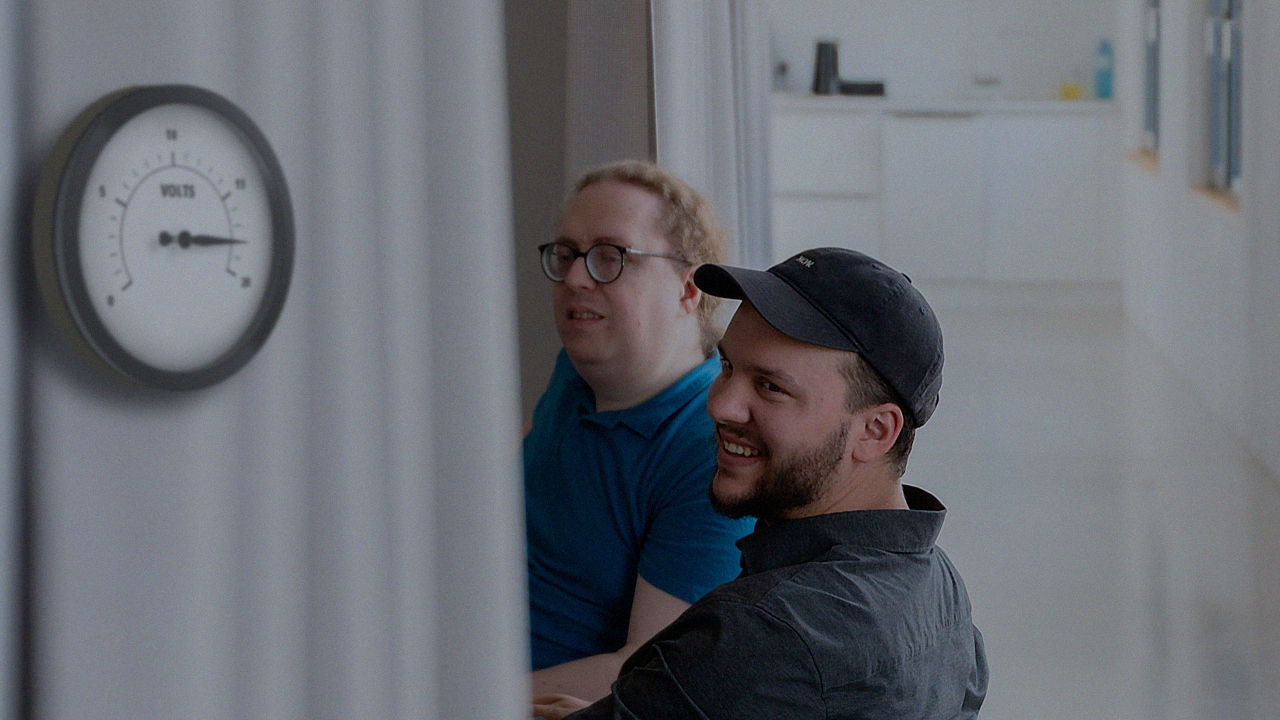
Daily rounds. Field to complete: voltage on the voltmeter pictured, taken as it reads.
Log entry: 18 V
